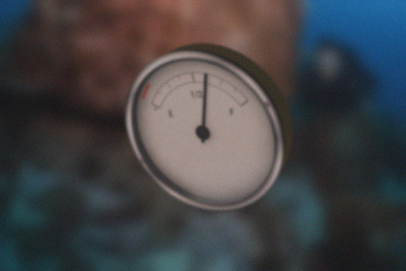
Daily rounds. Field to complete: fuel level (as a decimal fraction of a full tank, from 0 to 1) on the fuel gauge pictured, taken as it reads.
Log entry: 0.625
